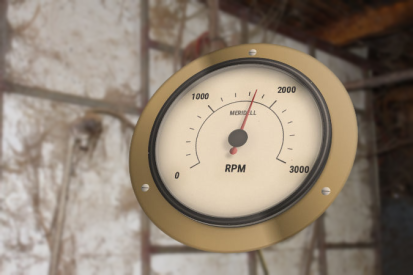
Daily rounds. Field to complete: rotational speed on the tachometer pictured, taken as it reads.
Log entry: 1700 rpm
